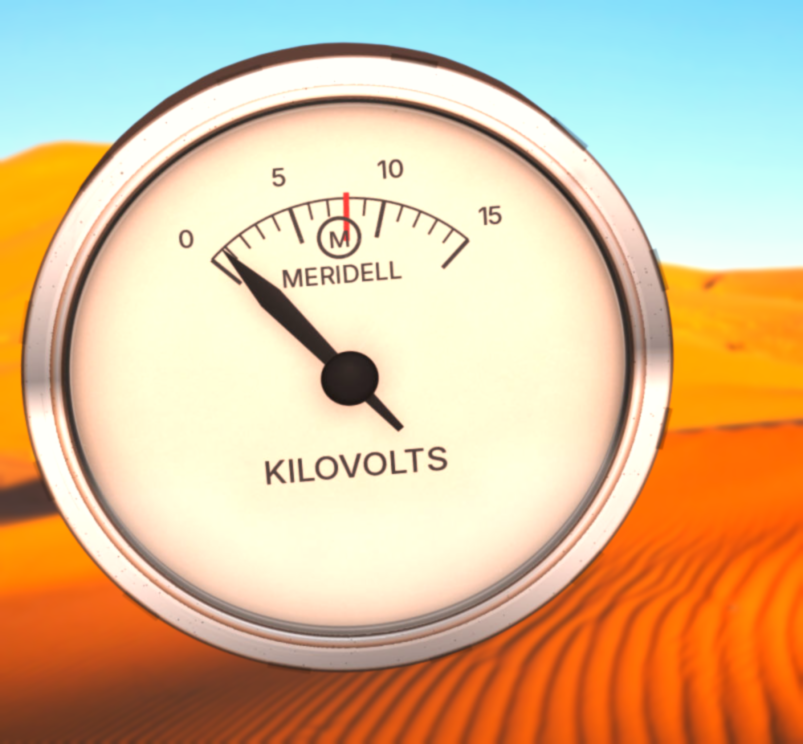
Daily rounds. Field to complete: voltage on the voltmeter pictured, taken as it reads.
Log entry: 1 kV
